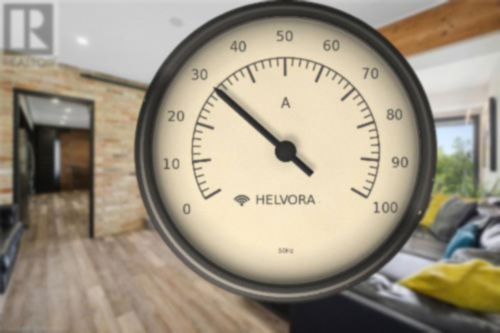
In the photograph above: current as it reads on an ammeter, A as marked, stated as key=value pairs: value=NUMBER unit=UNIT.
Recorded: value=30 unit=A
